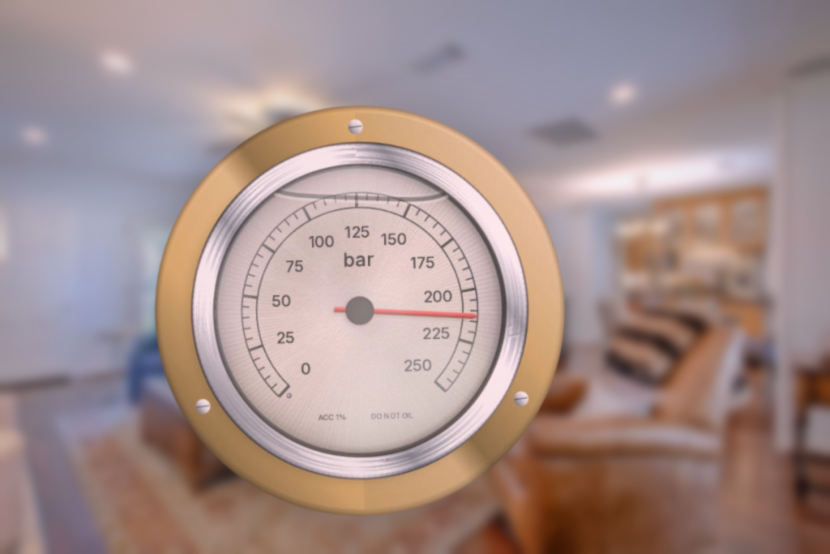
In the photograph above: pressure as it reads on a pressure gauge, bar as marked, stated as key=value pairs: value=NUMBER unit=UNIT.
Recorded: value=212.5 unit=bar
